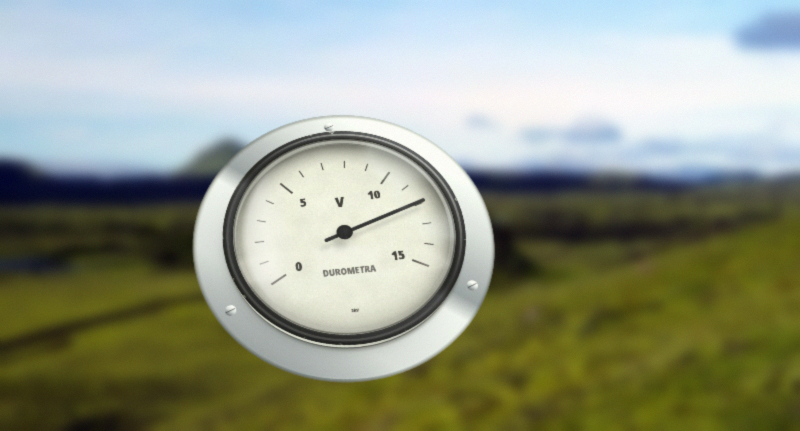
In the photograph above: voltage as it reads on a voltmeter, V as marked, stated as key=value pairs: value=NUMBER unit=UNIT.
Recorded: value=12 unit=V
